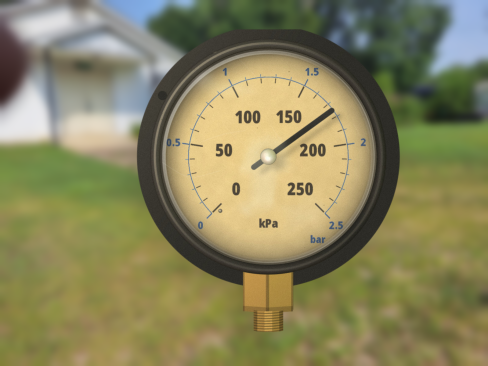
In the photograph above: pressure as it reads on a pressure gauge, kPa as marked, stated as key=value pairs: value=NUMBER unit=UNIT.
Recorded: value=175 unit=kPa
